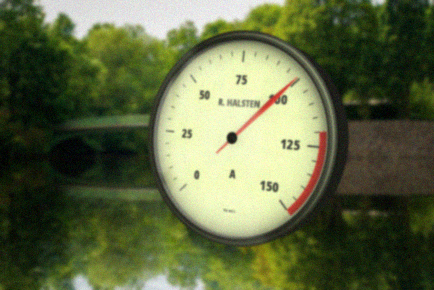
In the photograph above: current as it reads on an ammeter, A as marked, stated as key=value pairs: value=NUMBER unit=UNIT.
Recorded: value=100 unit=A
